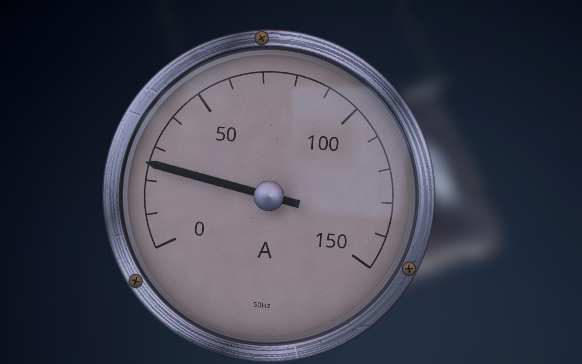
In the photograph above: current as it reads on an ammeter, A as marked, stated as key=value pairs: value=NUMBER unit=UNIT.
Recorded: value=25 unit=A
